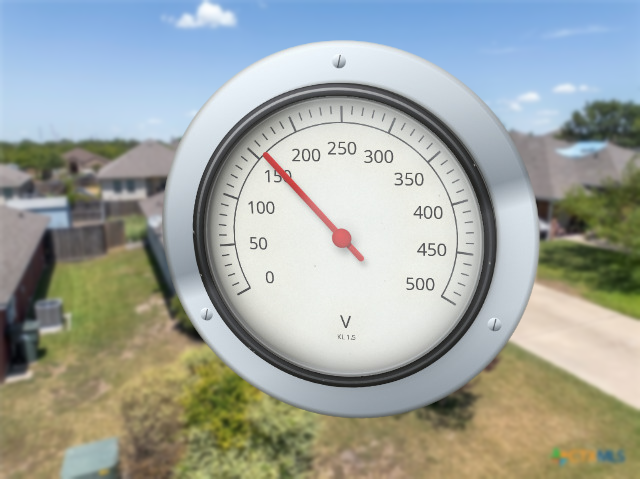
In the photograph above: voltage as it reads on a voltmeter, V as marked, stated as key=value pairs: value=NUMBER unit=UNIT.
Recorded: value=160 unit=V
